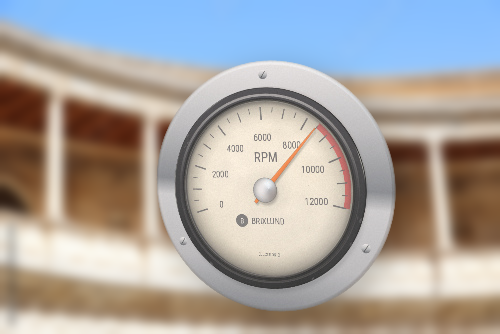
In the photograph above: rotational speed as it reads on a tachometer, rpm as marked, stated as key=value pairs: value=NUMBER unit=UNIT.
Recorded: value=8500 unit=rpm
